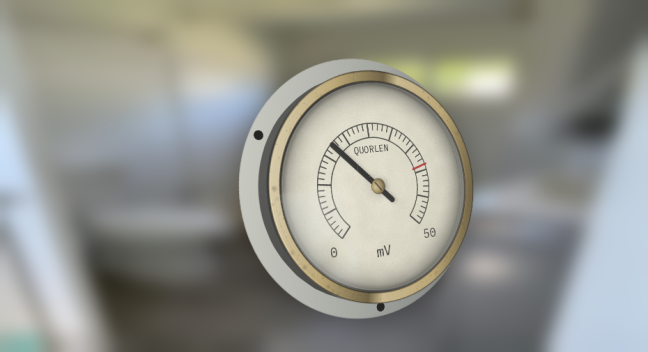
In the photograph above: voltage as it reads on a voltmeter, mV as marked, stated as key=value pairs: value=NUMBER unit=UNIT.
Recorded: value=17 unit=mV
